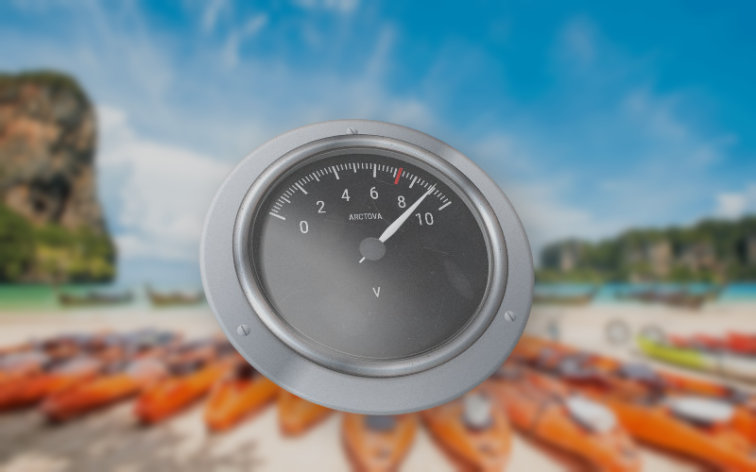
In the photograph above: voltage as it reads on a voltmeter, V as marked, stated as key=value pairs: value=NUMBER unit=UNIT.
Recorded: value=9 unit=V
